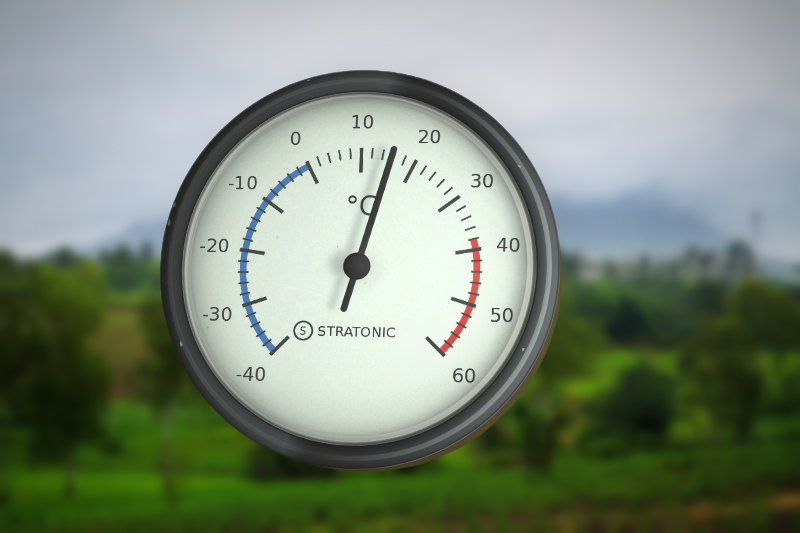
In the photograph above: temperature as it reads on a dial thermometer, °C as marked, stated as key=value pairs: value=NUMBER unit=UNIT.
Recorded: value=16 unit=°C
